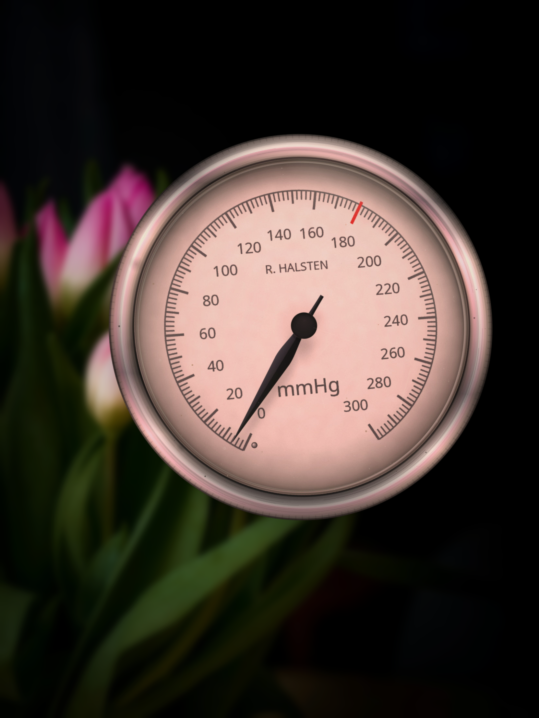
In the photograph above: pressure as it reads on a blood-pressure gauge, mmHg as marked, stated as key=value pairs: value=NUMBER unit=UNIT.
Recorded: value=6 unit=mmHg
